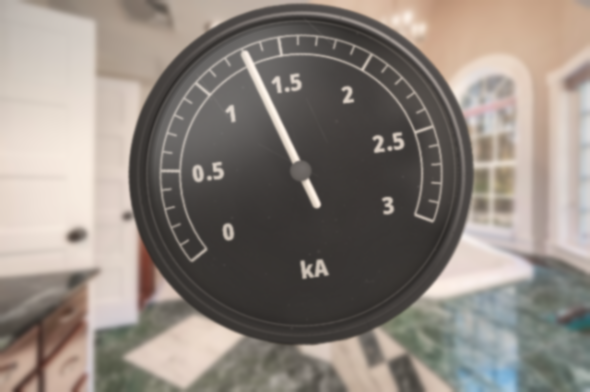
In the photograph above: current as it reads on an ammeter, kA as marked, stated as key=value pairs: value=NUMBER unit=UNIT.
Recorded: value=1.3 unit=kA
